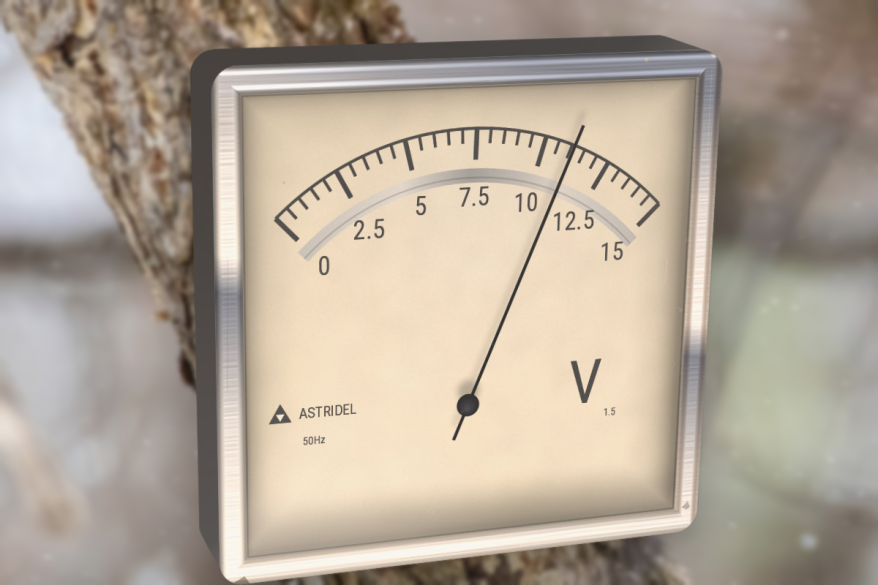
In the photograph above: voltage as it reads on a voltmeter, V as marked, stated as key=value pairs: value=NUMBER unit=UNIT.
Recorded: value=11 unit=V
